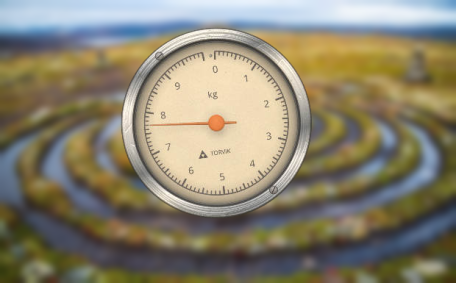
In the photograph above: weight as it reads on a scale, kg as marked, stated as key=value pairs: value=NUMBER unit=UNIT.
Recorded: value=7.7 unit=kg
